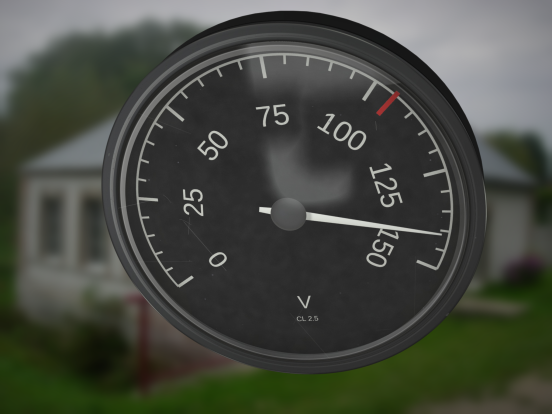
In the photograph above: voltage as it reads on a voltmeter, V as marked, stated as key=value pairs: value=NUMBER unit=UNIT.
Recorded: value=140 unit=V
